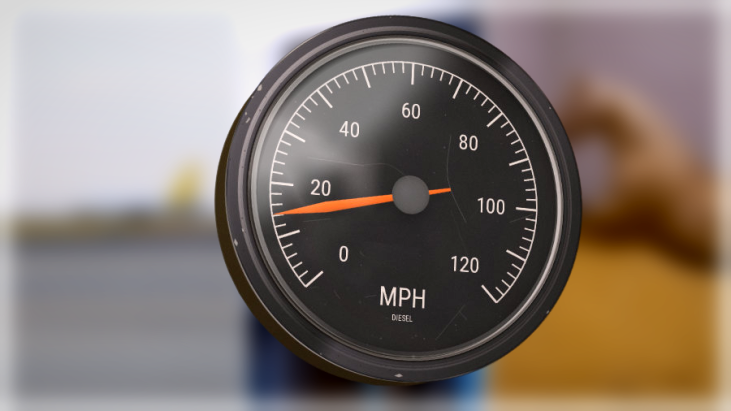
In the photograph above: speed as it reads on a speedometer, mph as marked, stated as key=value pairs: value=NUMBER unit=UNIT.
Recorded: value=14 unit=mph
